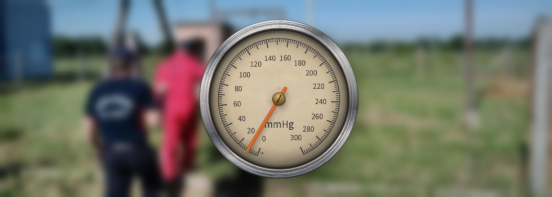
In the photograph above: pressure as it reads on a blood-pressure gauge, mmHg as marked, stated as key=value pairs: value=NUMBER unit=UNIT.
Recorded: value=10 unit=mmHg
